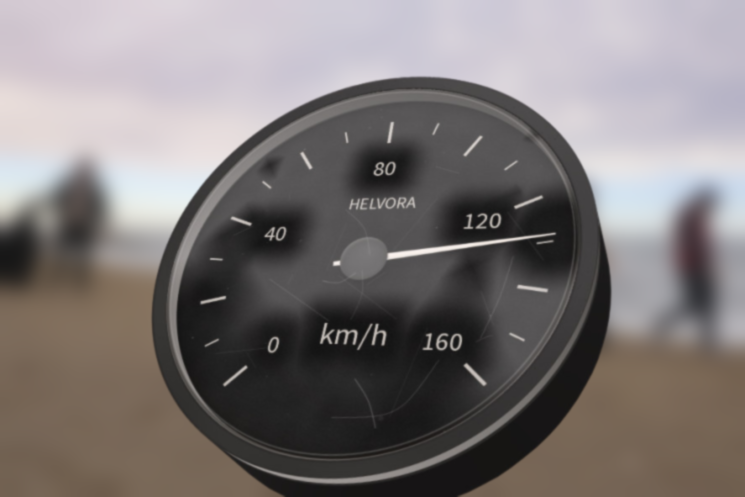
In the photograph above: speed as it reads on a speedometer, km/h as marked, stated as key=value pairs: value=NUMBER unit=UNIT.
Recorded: value=130 unit=km/h
